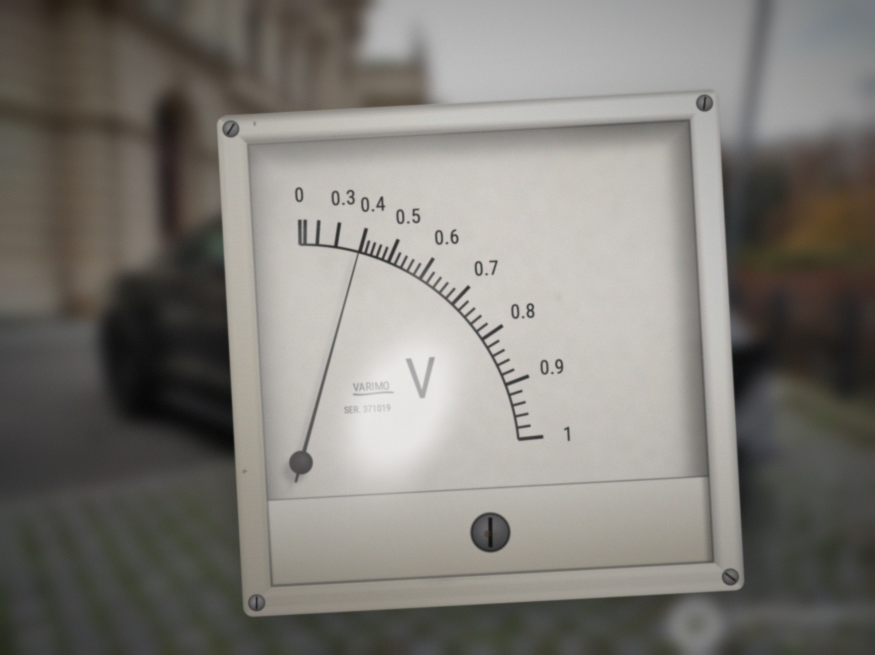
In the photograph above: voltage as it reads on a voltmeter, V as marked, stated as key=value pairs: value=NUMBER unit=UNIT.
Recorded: value=0.4 unit=V
